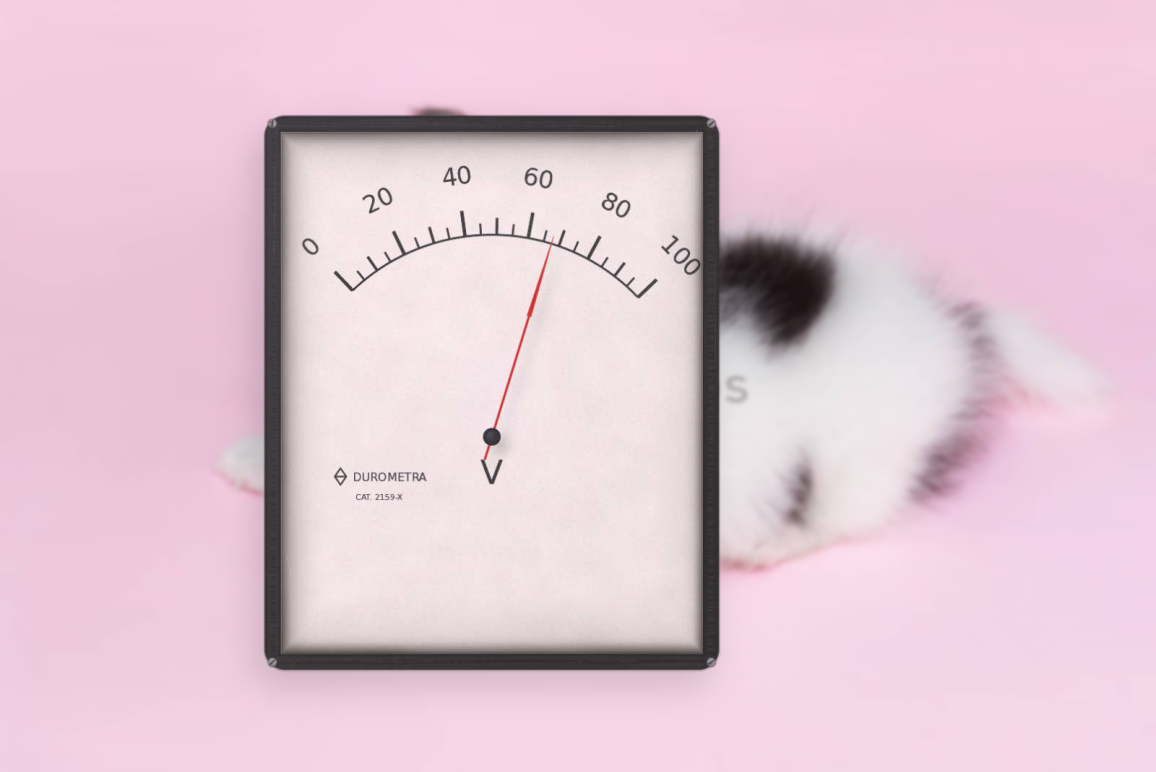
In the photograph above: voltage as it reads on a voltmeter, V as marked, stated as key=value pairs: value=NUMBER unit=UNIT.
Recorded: value=67.5 unit=V
